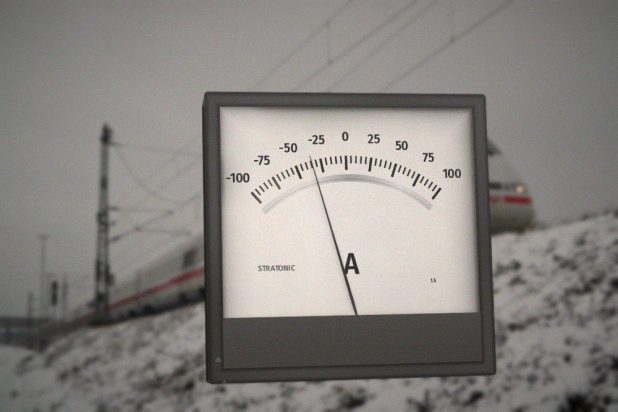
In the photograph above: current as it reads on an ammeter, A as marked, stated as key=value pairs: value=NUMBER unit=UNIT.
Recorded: value=-35 unit=A
